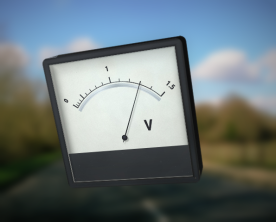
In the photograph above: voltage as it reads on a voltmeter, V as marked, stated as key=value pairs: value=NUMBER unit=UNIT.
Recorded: value=1.3 unit=V
